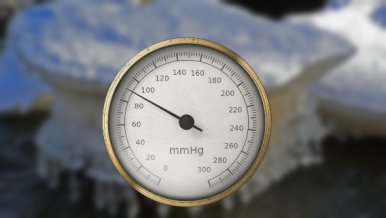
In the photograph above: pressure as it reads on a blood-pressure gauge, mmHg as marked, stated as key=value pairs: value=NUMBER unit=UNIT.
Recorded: value=90 unit=mmHg
